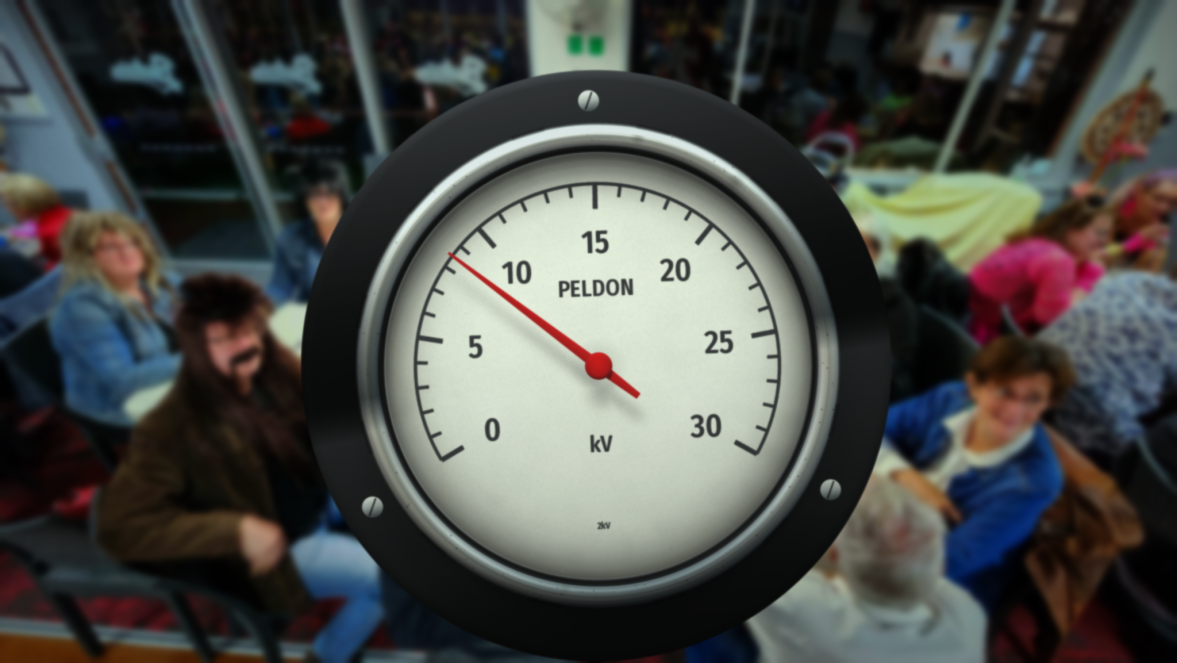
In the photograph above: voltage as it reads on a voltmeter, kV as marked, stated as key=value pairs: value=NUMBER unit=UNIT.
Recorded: value=8.5 unit=kV
